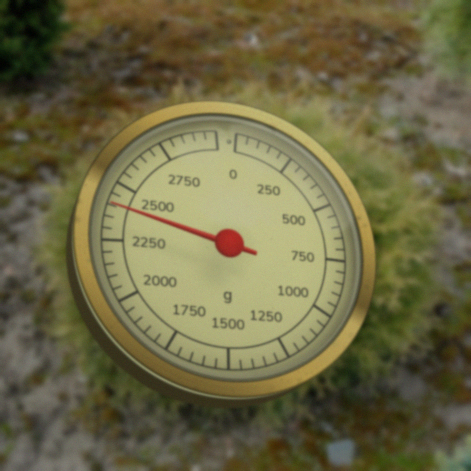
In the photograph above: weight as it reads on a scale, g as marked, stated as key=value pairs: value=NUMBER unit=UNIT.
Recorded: value=2400 unit=g
